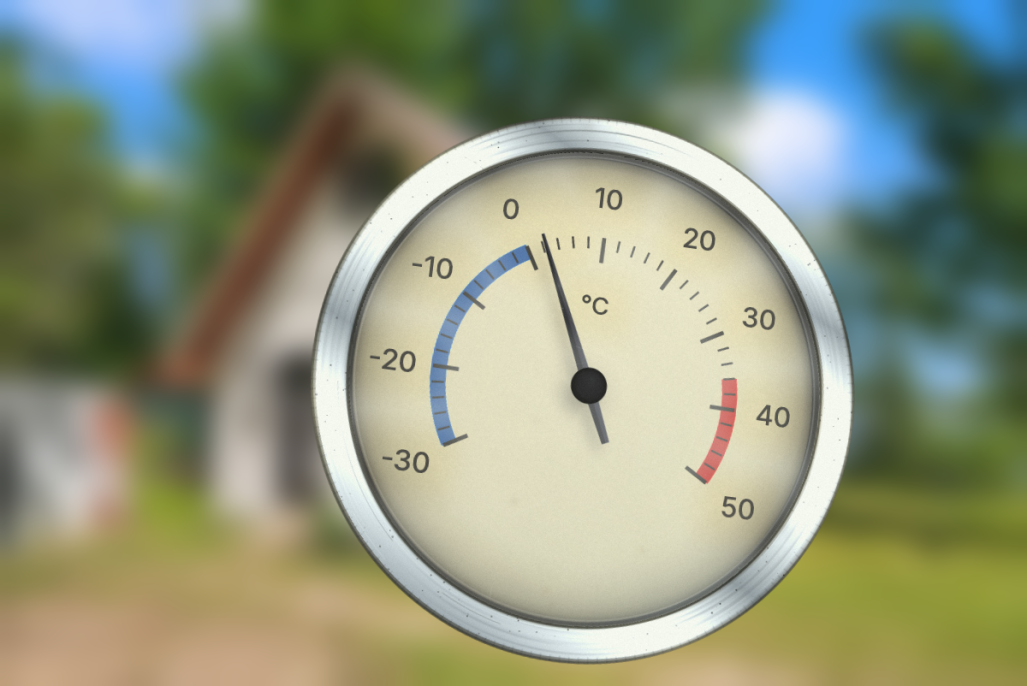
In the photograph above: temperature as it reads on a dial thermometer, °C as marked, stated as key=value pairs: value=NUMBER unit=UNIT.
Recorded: value=2 unit=°C
